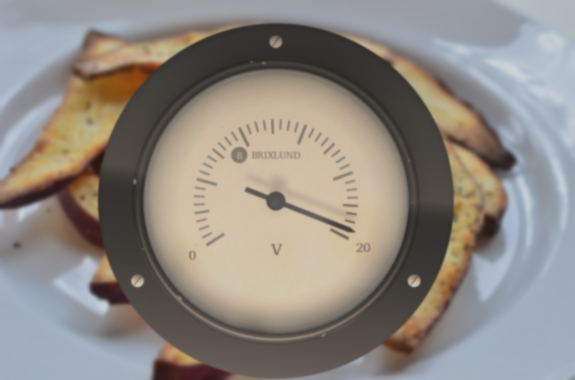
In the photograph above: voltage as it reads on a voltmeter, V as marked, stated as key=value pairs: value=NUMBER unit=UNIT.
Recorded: value=19.5 unit=V
